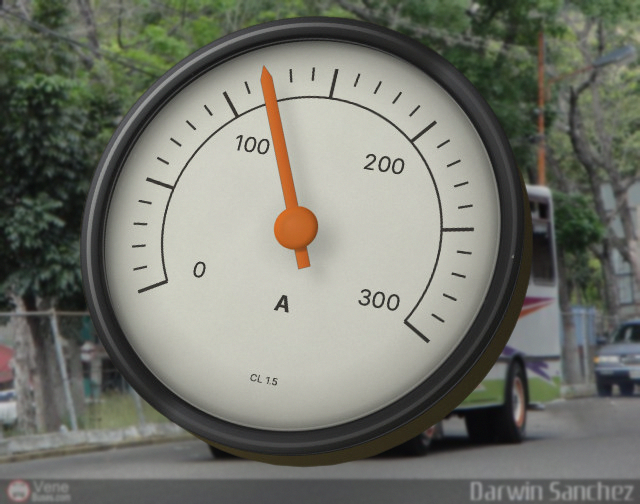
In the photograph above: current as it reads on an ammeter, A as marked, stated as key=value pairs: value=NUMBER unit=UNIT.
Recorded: value=120 unit=A
